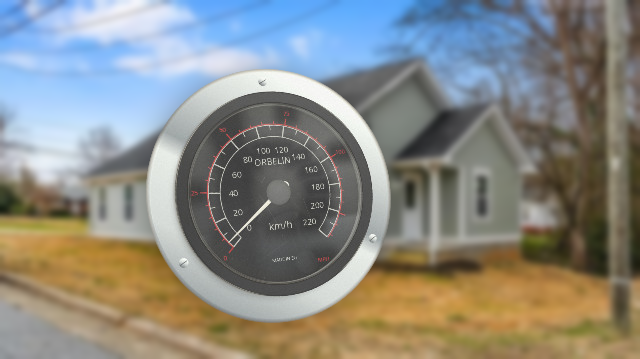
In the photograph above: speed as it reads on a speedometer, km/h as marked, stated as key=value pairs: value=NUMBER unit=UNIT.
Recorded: value=5 unit=km/h
